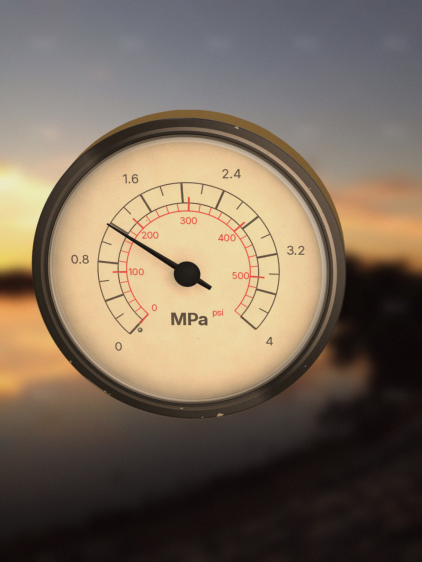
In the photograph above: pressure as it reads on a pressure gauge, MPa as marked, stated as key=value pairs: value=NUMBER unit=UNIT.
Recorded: value=1.2 unit=MPa
